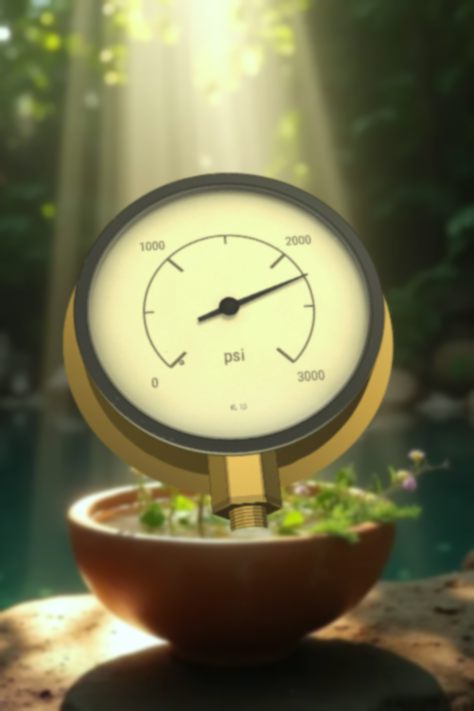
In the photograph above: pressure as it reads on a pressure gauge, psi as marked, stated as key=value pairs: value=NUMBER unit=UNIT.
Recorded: value=2250 unit=psi
